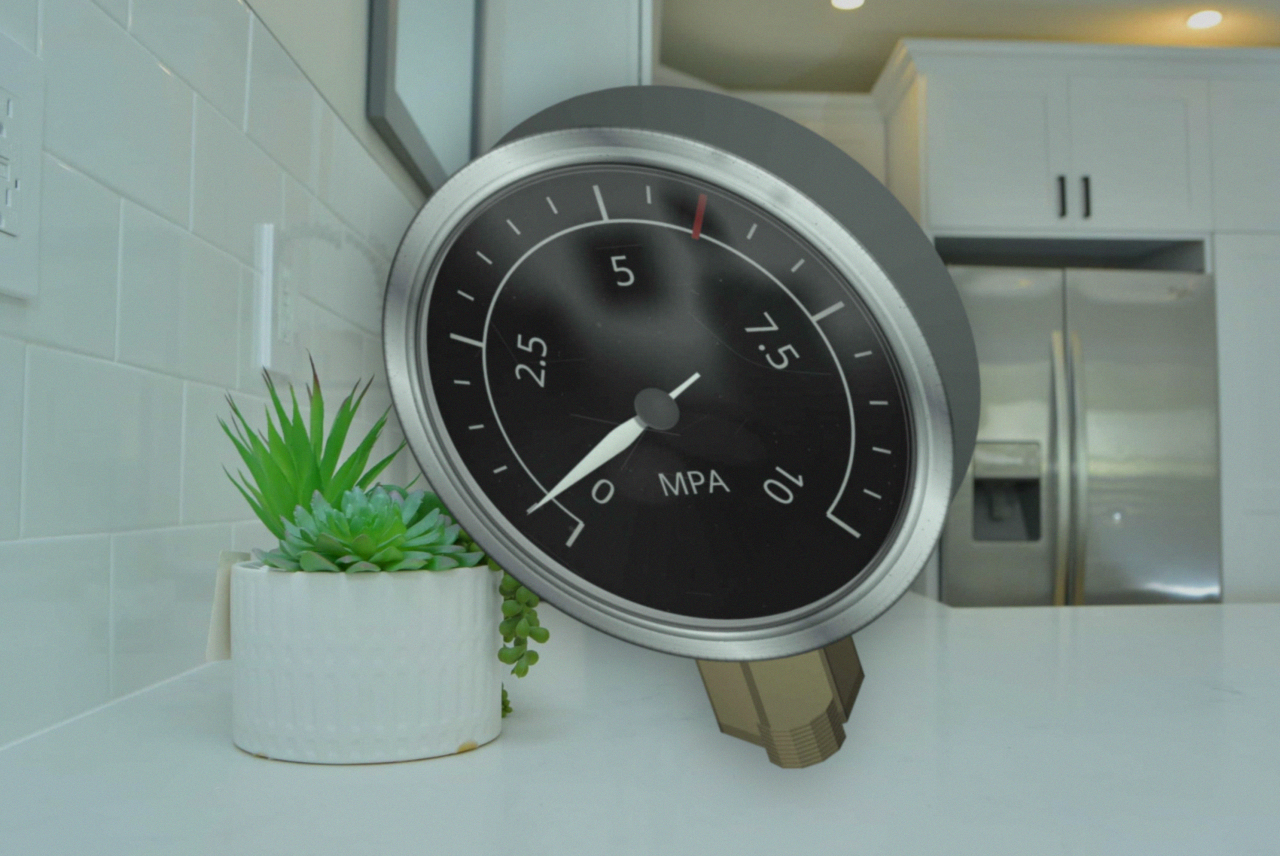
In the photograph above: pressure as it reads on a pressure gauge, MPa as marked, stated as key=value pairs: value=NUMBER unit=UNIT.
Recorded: value=0.5 unit=MPa
